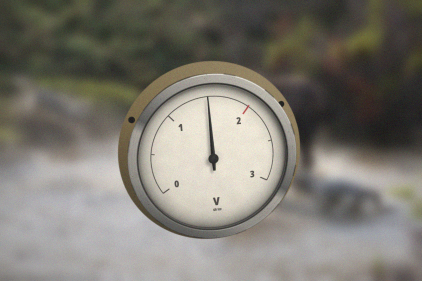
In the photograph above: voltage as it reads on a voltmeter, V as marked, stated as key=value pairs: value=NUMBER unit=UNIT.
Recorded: value=1.5 unit=V
